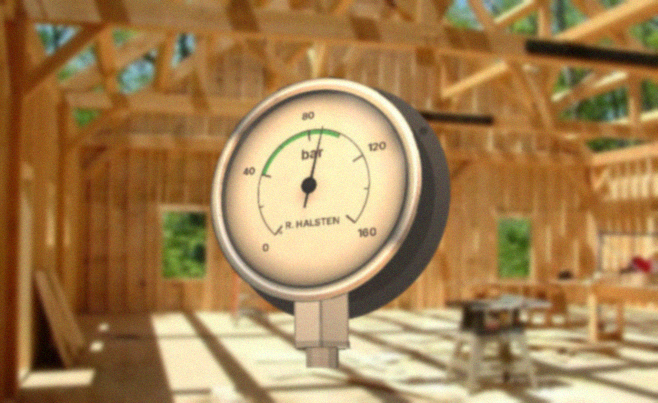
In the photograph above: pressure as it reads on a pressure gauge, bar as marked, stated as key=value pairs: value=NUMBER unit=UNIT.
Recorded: value=90 unit=bar
